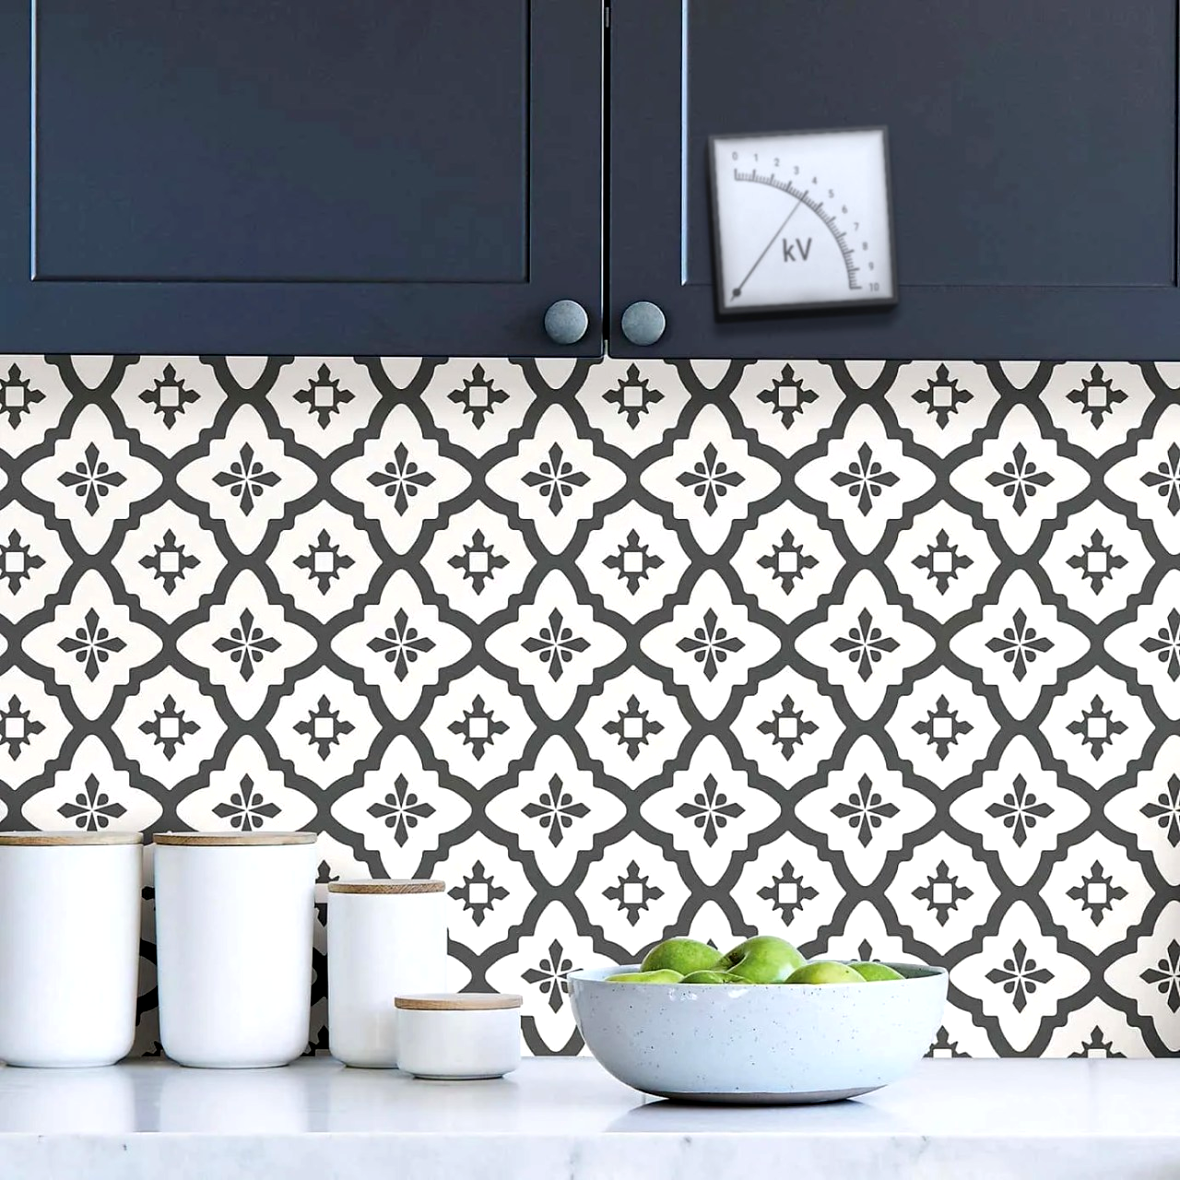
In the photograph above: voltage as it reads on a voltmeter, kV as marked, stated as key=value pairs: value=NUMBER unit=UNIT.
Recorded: value=4 unit=kV
